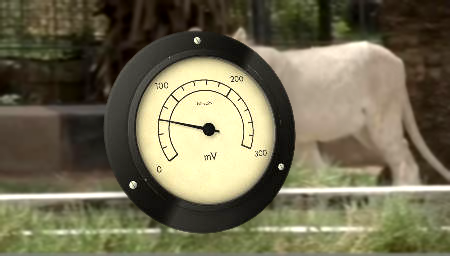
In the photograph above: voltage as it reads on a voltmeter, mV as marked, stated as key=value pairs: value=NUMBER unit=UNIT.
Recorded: value=60 unit=mV
